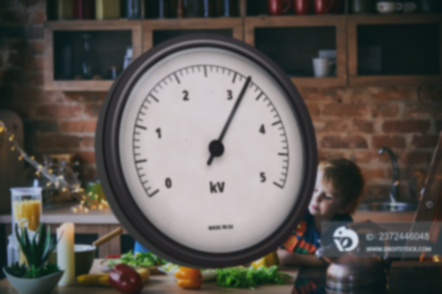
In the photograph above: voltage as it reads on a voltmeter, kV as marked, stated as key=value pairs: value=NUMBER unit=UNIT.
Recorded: value=3.2 unit=kV
